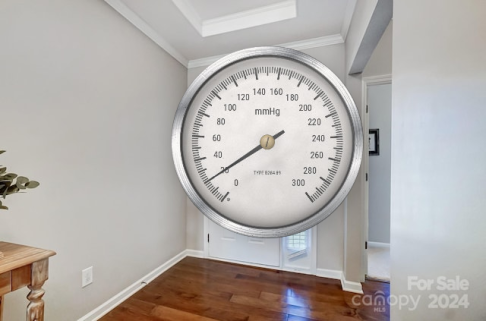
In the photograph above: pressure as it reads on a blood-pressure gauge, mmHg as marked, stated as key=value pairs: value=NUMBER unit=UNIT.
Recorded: value=20 unit=mmHg
